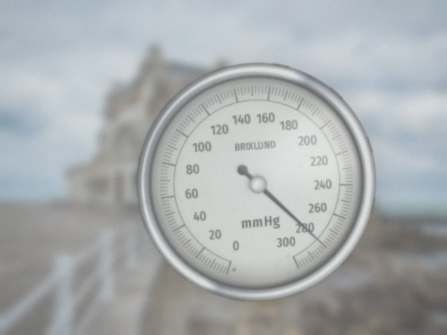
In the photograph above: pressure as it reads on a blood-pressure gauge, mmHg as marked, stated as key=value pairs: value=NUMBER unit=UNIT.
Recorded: value=280 unit=mmHg
